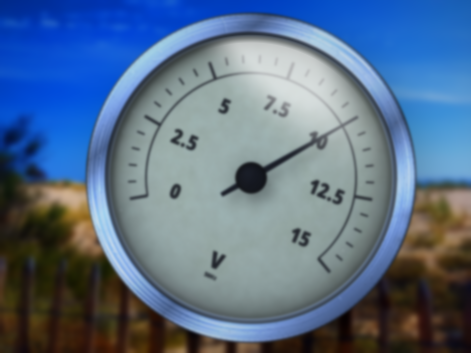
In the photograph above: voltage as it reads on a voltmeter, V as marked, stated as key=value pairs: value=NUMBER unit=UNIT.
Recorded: value=10 unit=V
